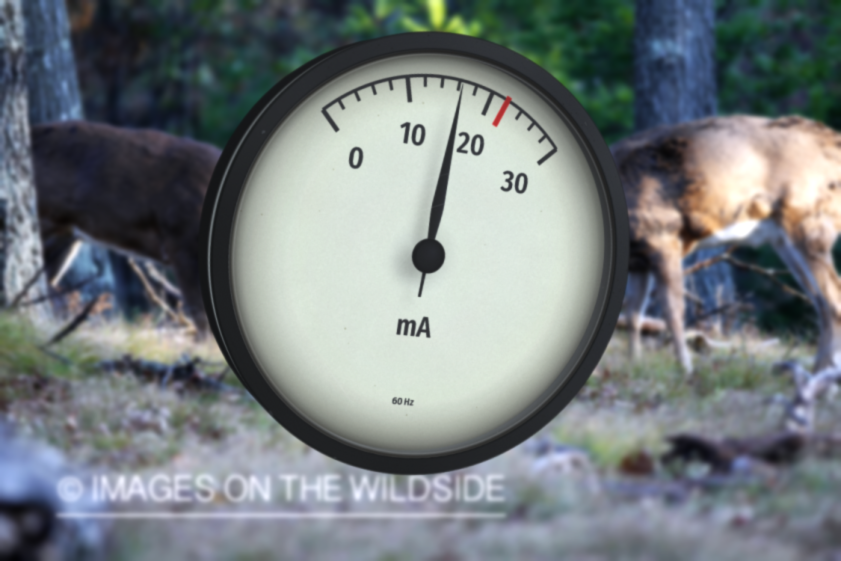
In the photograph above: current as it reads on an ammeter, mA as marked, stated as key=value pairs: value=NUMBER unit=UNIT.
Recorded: value=16 unit=mA
